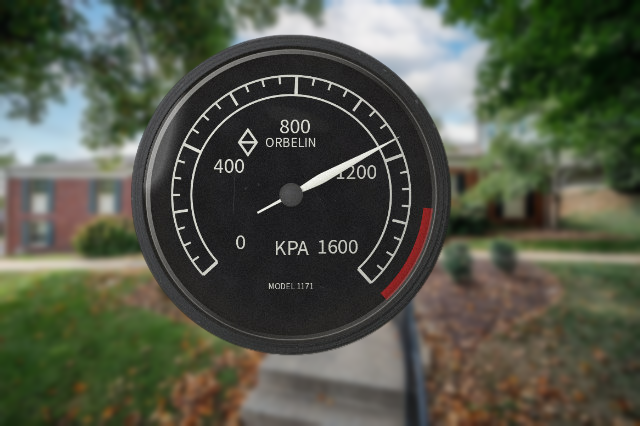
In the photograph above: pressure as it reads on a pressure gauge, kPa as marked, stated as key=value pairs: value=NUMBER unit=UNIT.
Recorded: value=1150 unit=kPa
